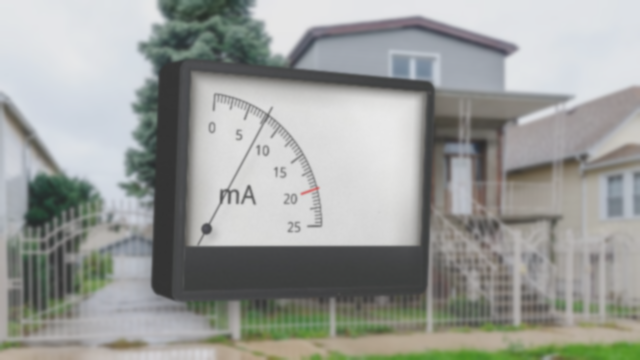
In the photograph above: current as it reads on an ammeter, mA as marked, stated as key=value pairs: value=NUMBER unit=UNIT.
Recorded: value=7.5 unit=mA
